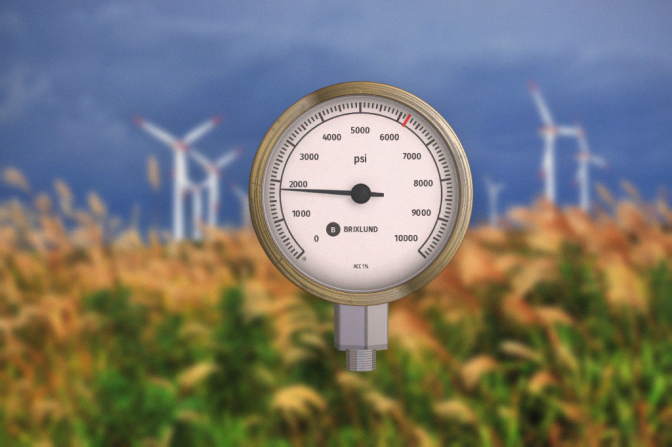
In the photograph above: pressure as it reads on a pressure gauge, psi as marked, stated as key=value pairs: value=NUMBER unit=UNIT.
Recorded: value=1800 unit=psi
